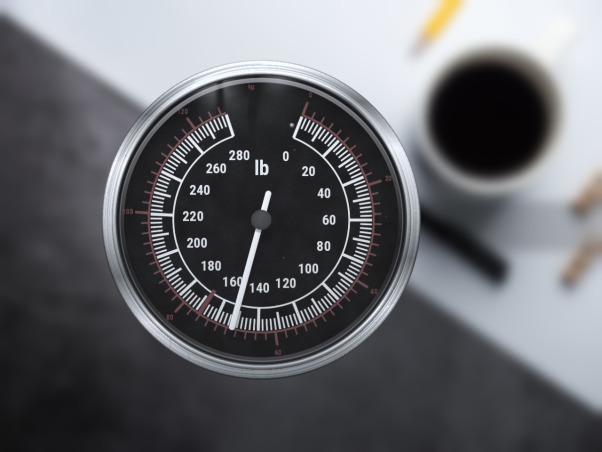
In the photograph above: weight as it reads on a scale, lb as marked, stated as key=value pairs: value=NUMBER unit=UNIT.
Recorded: value=152 unit=lb
